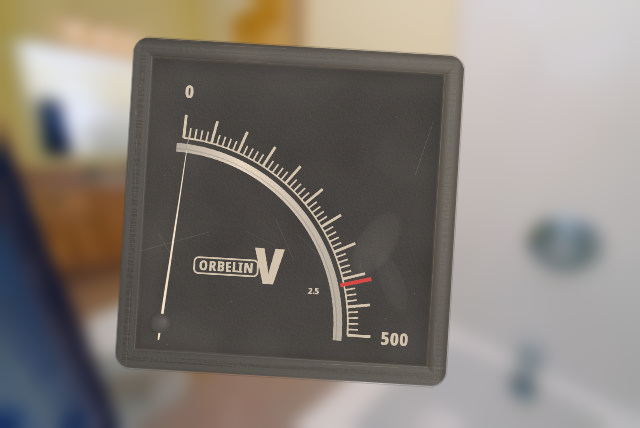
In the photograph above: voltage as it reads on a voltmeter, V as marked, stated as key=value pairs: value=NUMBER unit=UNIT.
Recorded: value=10 unit=V
